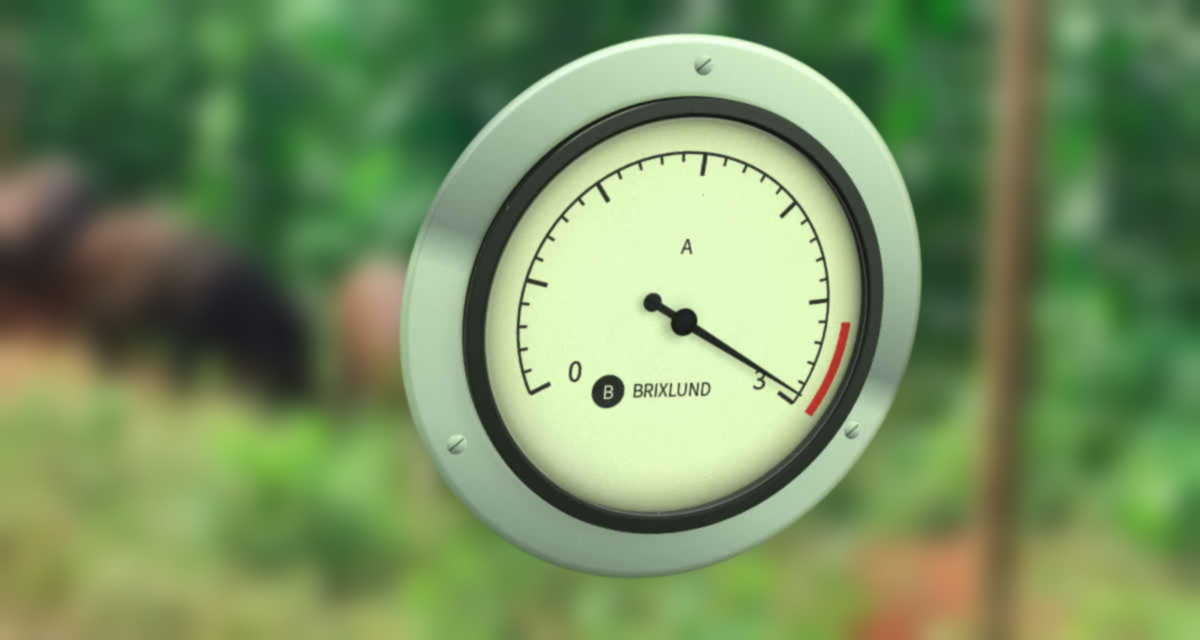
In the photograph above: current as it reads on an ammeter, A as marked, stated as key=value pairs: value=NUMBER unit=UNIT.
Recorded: value=2.95 unit=A
